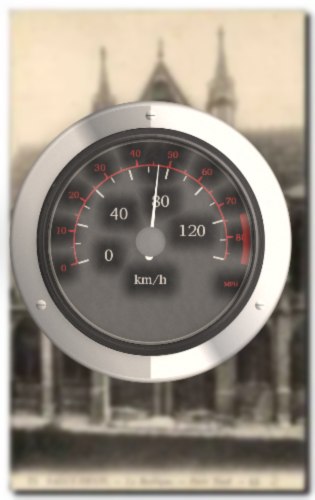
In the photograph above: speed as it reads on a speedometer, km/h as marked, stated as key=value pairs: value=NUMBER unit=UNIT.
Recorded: value=75 unit=km/h
